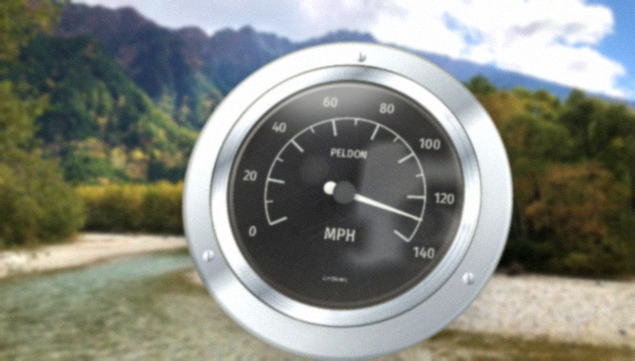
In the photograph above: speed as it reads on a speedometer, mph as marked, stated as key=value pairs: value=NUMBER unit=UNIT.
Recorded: value=130 unit=mph
